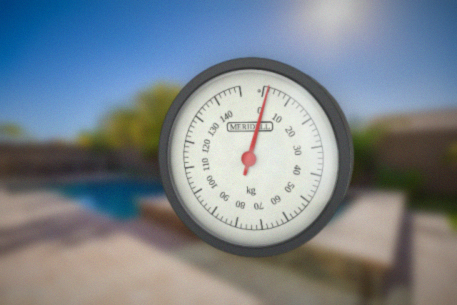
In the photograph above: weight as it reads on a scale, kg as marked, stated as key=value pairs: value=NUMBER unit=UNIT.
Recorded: value=2 unit=kg
